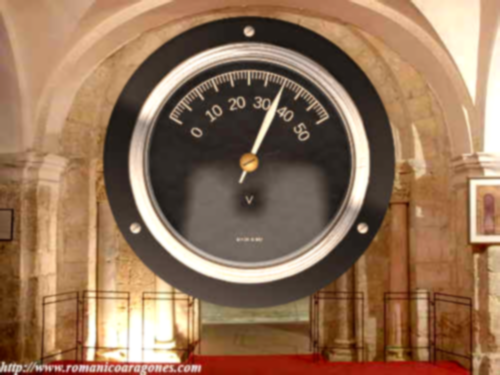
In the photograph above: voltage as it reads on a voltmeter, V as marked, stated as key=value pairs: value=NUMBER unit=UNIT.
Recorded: value=35 unit=V
